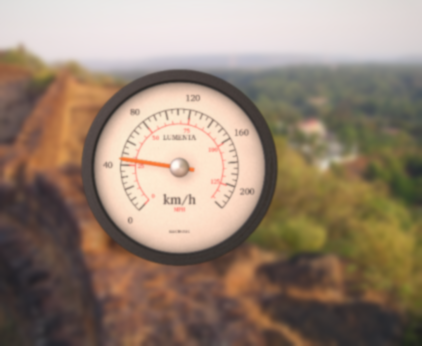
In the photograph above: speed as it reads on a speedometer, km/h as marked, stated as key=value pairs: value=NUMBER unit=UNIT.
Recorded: value=45 unit=km/h
